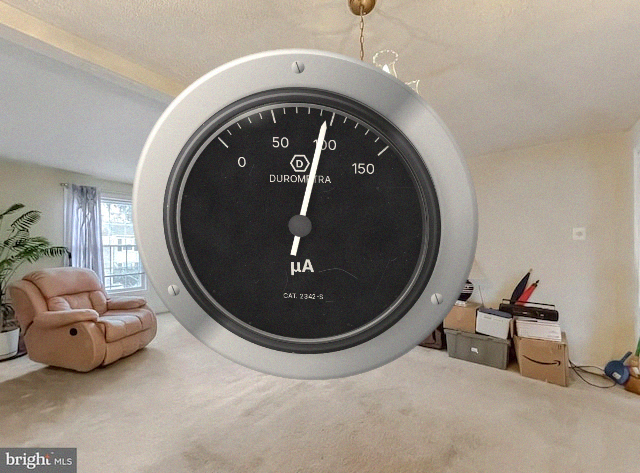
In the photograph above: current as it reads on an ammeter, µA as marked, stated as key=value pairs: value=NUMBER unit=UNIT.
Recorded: value=95 unit=µA
